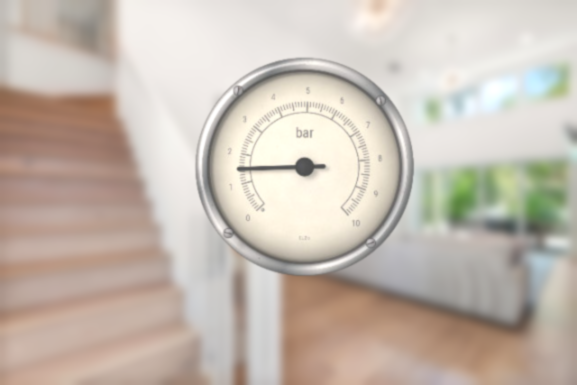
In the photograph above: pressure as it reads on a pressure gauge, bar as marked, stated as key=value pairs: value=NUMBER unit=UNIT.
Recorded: value=1.5 unit=bar
